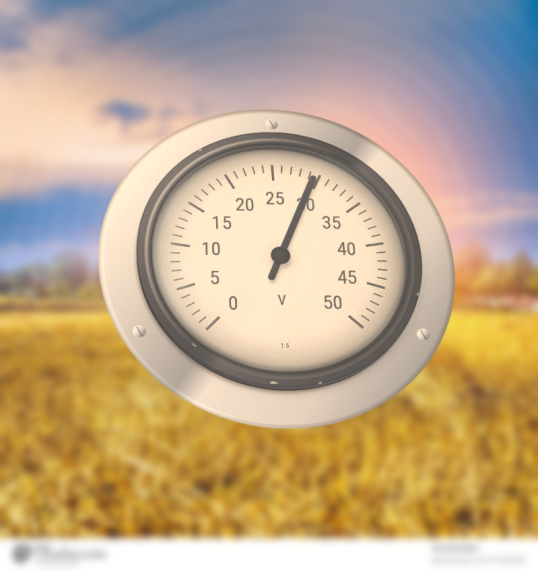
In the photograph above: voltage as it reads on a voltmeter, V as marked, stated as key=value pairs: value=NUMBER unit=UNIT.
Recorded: value=29.5 unit=V
